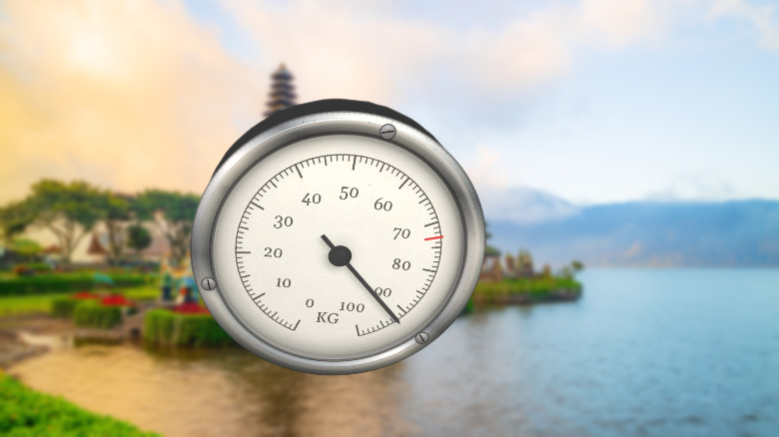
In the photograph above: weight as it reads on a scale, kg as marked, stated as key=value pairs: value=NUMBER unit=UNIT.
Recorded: value=92 unit=kg
